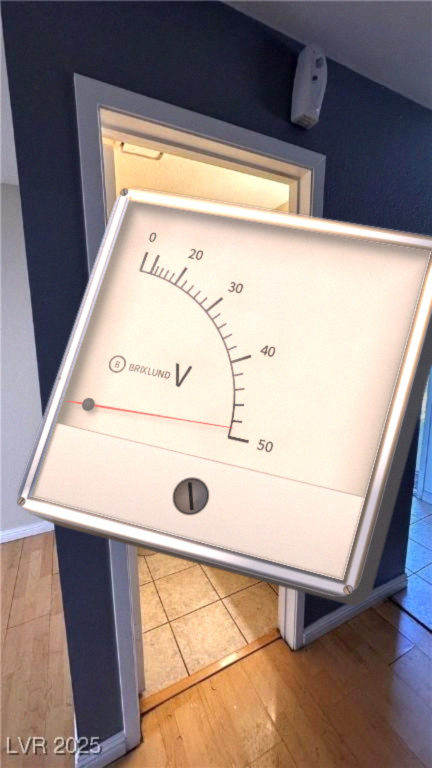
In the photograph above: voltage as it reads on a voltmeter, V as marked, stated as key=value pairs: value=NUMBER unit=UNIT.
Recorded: value=49 unit=V
